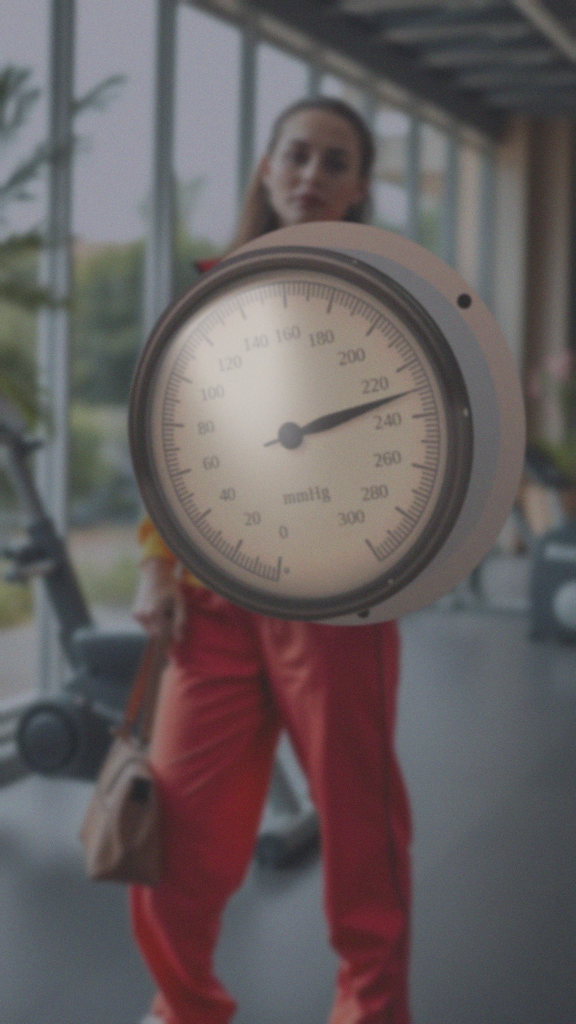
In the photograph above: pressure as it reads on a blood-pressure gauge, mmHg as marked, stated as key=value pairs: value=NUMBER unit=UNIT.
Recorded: value=230 unit=mmHg
